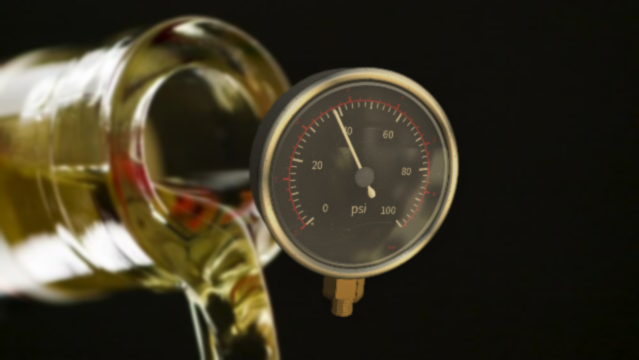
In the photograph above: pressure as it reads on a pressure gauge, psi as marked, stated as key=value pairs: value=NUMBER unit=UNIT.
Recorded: value=38 unit=psi
